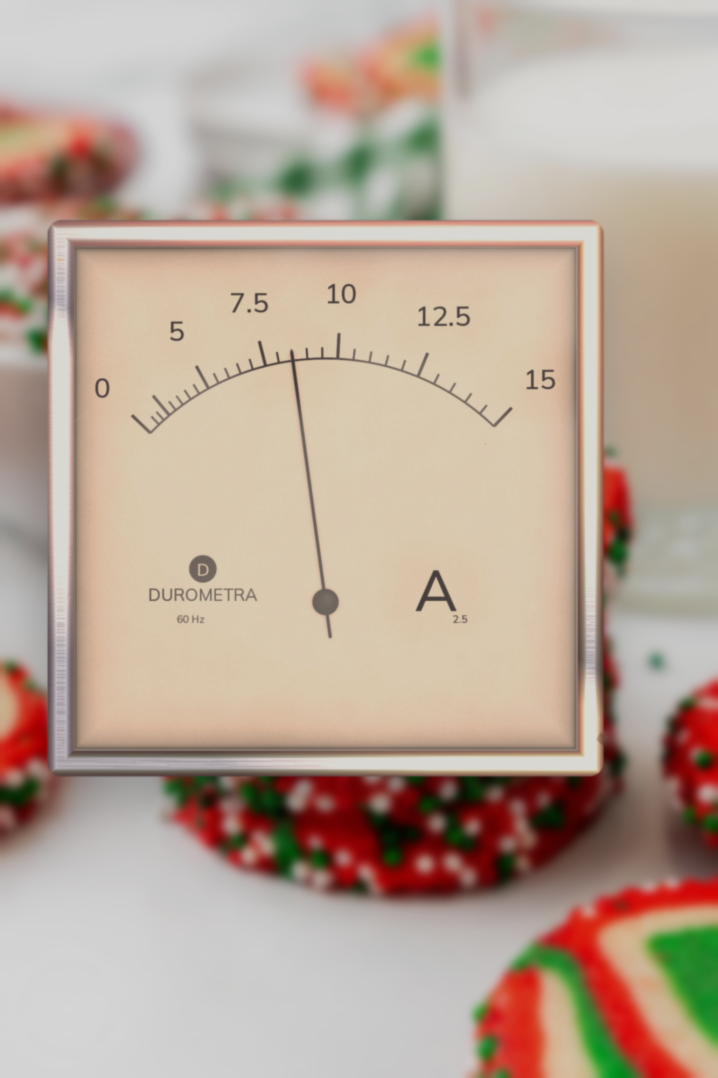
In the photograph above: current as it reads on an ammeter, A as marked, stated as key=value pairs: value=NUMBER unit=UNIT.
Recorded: value=8.5 unit=A
